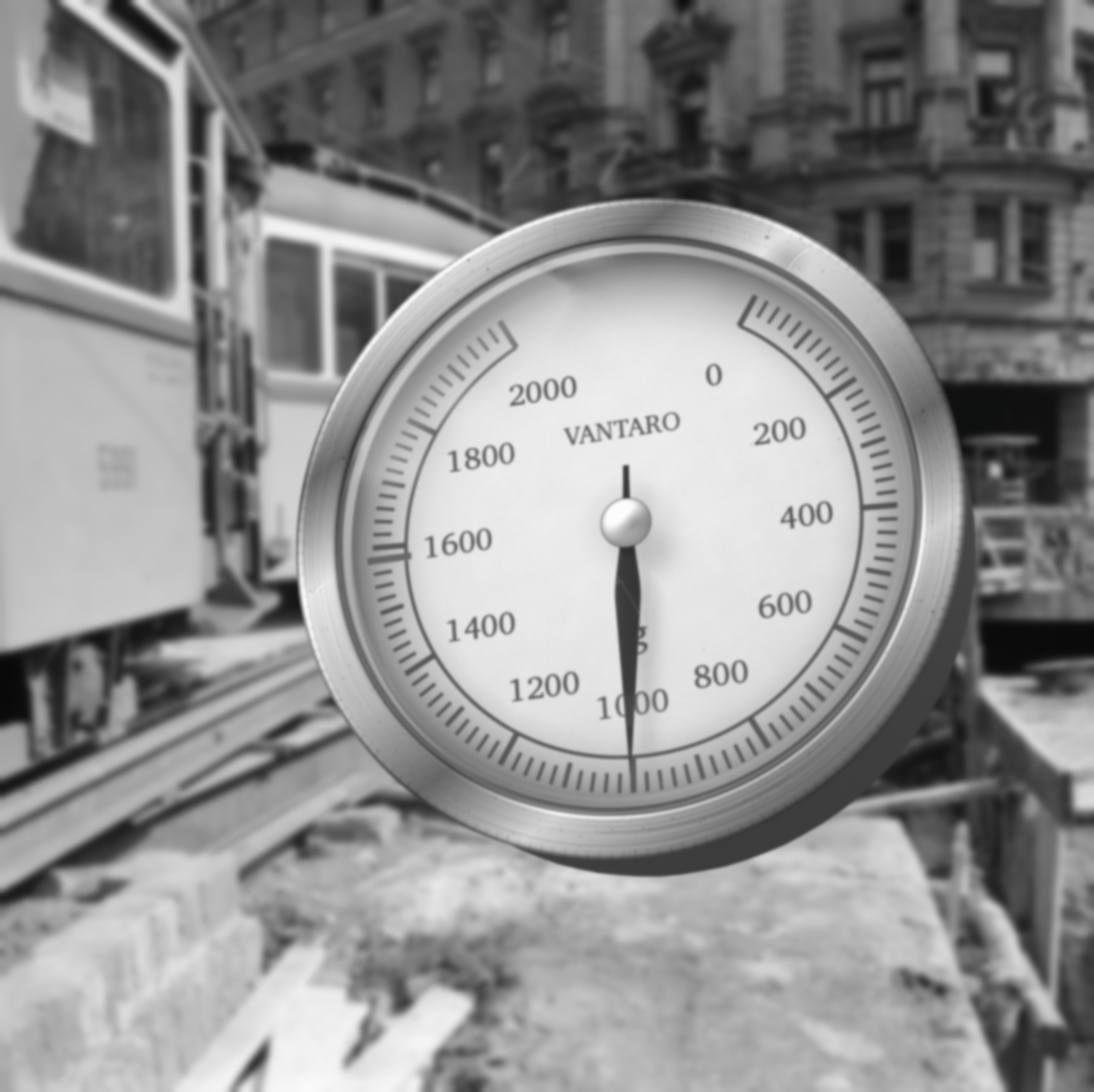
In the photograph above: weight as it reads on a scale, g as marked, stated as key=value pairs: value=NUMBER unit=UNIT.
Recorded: value=1000 unit=g
